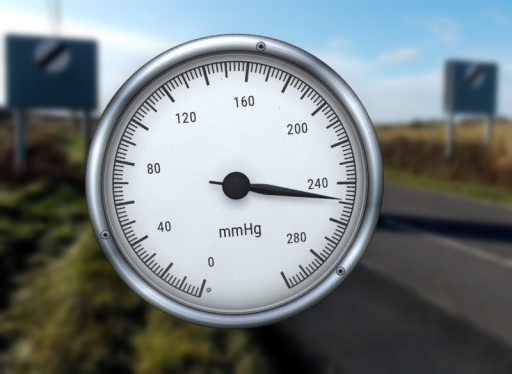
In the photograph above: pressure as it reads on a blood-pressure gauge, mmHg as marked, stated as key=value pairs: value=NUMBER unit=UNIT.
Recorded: value=248 unit=mmHg
